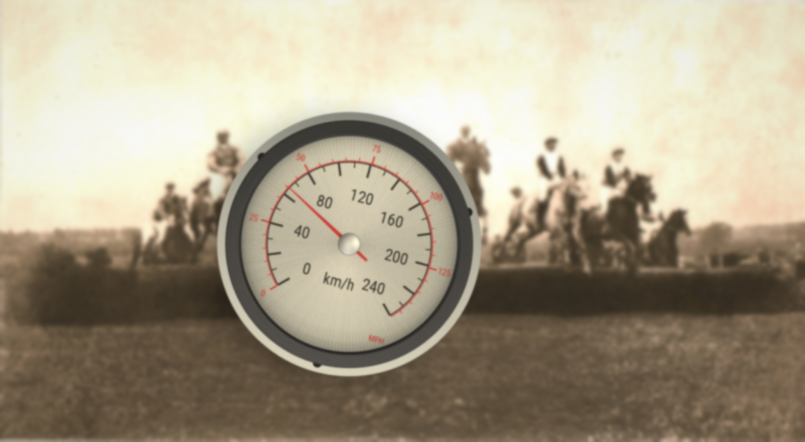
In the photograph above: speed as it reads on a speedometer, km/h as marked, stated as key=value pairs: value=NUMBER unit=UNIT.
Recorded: value=65 unit=km/h
